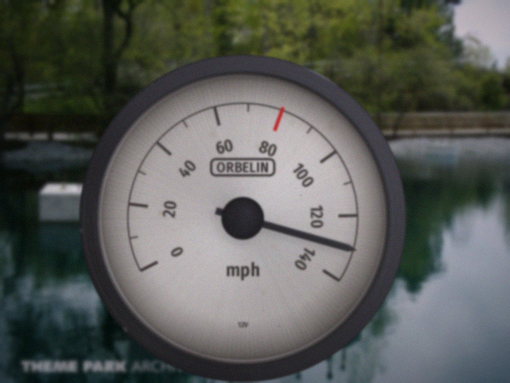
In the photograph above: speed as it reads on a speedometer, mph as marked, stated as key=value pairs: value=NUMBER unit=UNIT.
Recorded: value=130 unit=mph
